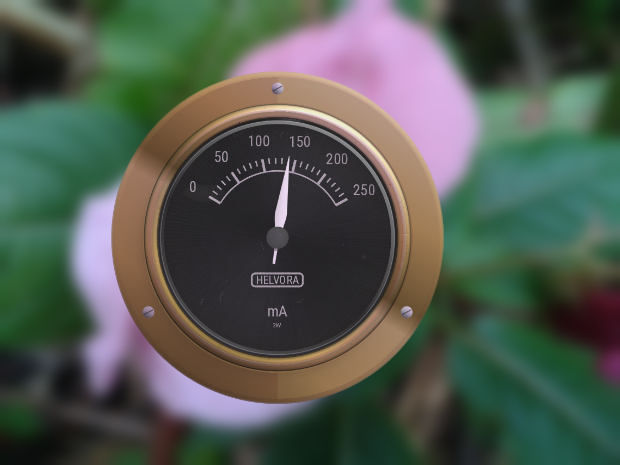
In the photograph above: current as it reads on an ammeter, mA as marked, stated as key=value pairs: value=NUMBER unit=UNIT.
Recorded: value=140 unit=mA
